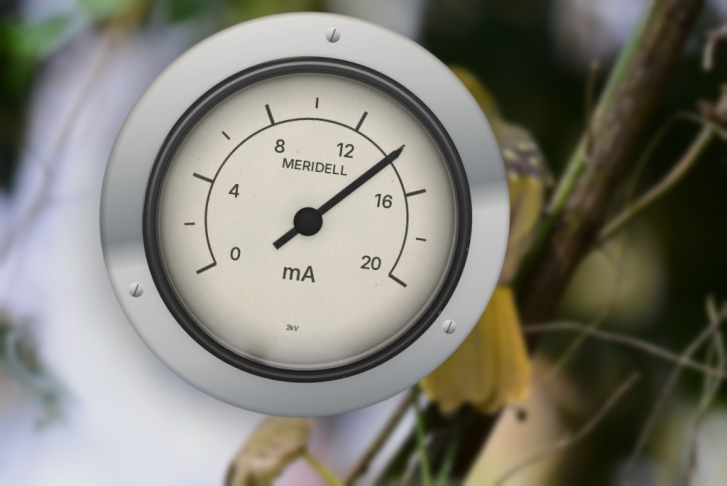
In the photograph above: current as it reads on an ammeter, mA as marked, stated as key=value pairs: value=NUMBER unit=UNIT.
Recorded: value=14 unit=mA
